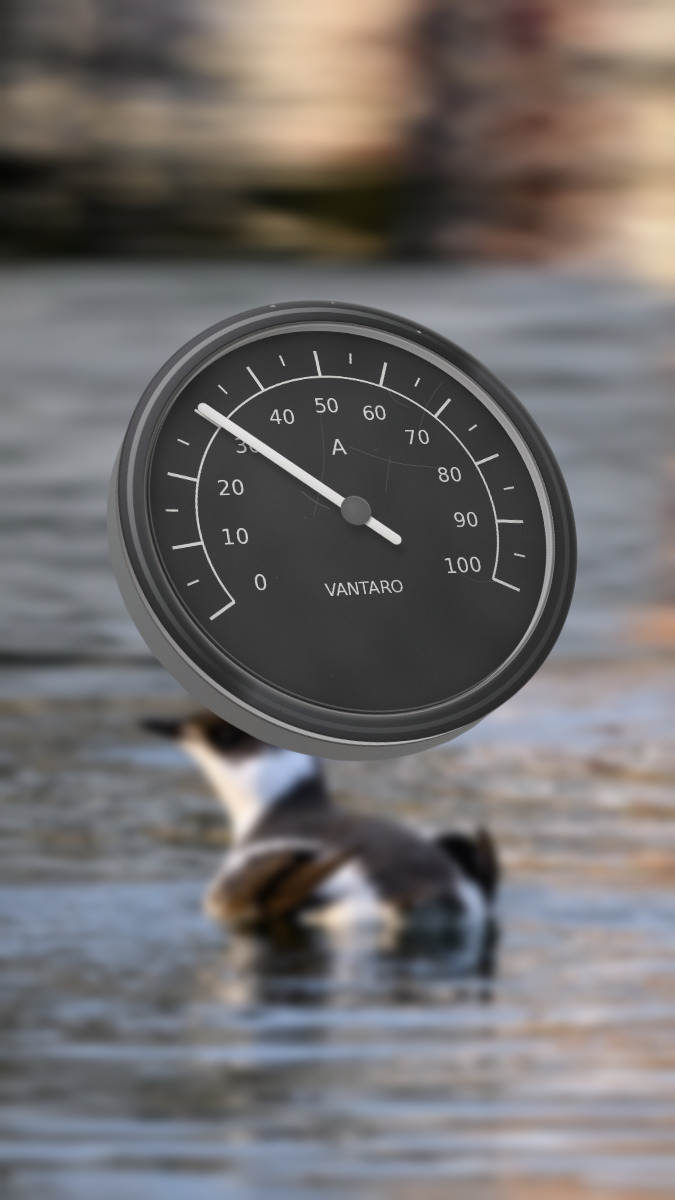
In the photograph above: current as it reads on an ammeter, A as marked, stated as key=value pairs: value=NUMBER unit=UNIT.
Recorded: value=30 unit=A
